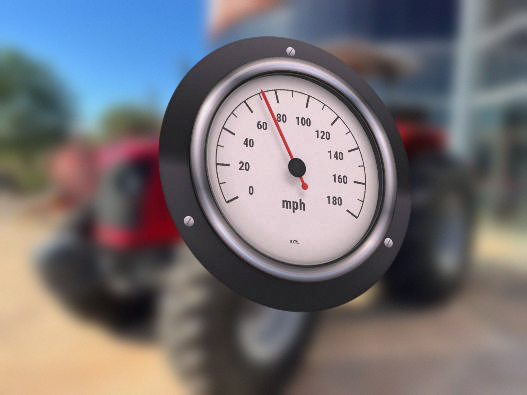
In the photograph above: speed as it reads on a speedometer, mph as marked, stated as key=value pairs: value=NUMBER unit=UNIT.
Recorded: value=70 unit=mph
